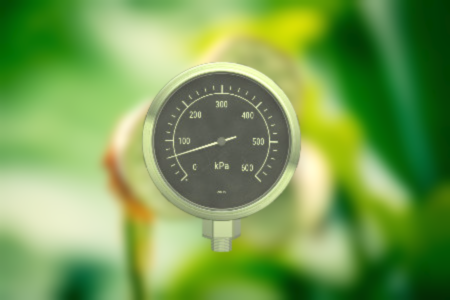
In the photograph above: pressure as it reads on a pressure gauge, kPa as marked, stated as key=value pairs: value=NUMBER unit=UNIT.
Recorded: value=60 unit=kPa
